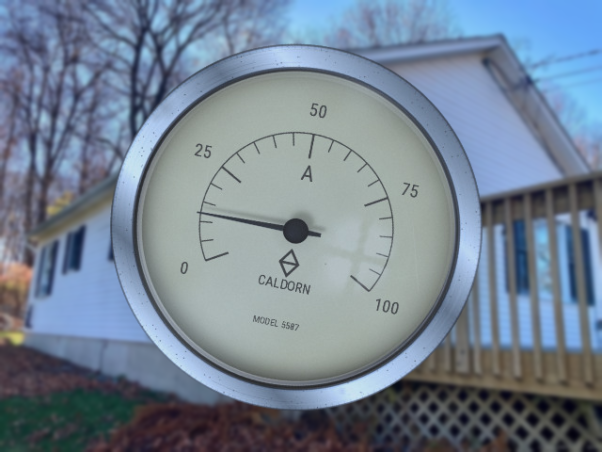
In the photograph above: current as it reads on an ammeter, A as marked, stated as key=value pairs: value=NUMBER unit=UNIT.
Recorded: value=12.5 unit=A
